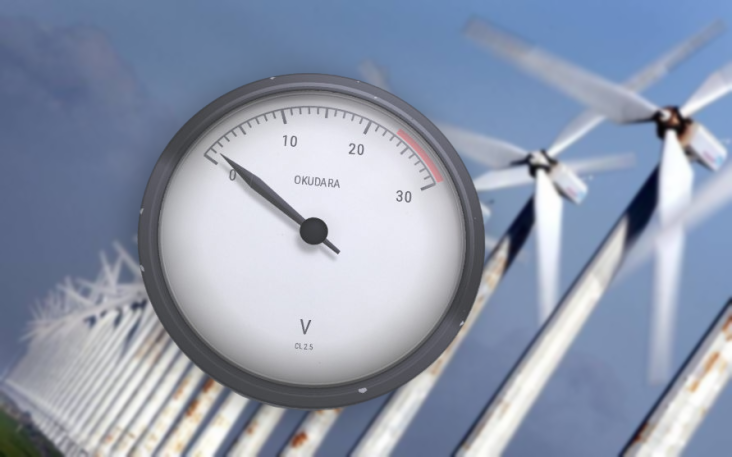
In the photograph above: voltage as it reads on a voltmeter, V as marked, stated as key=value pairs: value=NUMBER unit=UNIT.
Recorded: value=1 unit=V
